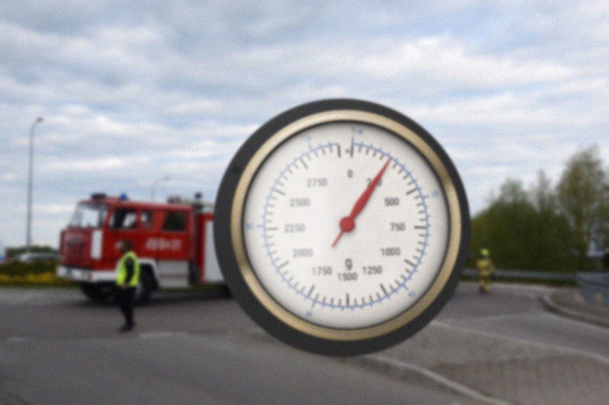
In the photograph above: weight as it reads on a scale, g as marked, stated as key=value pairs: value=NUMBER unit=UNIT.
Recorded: value=250 unit=g
